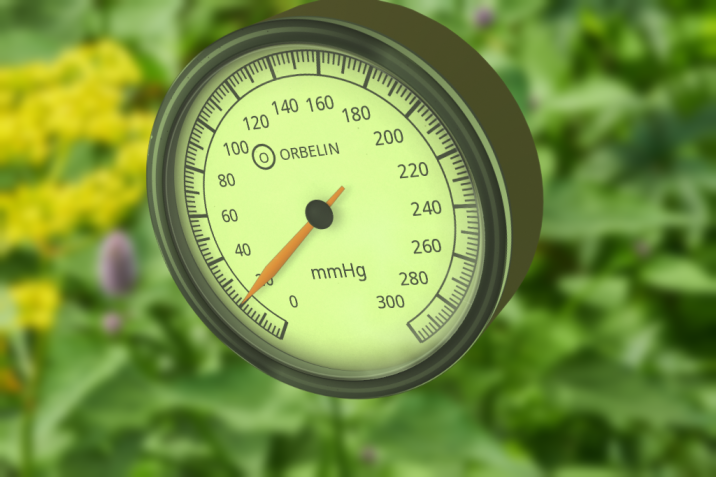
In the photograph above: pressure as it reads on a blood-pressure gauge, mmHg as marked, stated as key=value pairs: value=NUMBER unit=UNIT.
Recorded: value=20 unit=mmHg
